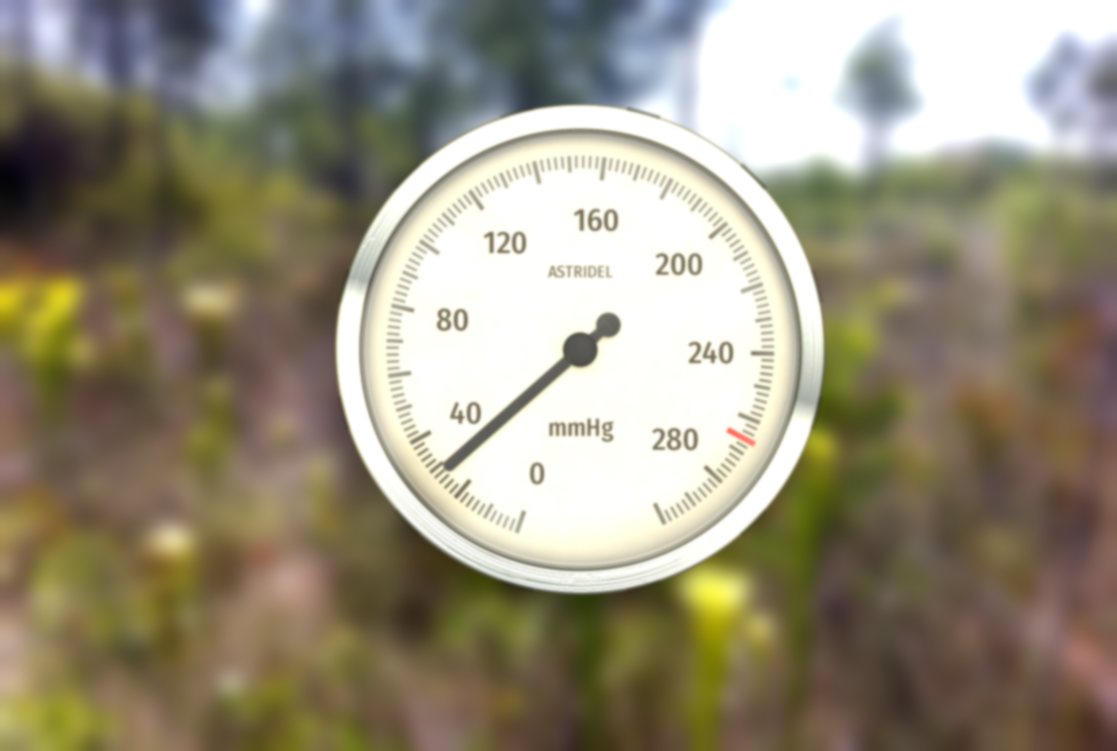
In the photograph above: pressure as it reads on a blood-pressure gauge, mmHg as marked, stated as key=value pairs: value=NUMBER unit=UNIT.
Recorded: value=28 unit=mmHg
